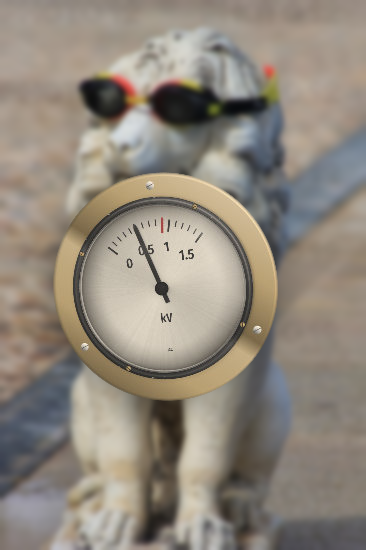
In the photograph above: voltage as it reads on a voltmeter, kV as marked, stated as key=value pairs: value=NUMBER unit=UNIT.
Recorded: value=0.5 unit=kV
